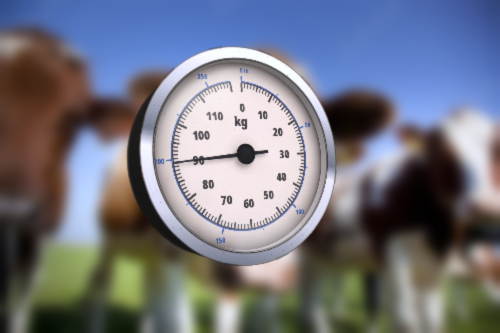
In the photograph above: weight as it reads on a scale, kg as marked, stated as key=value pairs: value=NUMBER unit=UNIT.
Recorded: value=90 unit=kg
